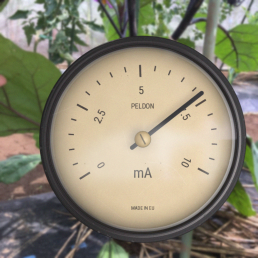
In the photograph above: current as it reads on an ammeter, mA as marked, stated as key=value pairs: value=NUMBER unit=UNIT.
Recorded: value=7.25 unit=mA
